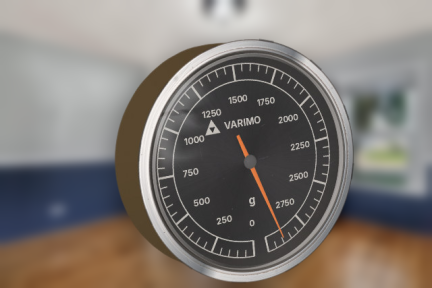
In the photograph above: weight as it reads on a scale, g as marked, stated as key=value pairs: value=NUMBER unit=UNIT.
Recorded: value=2900 unit=g
